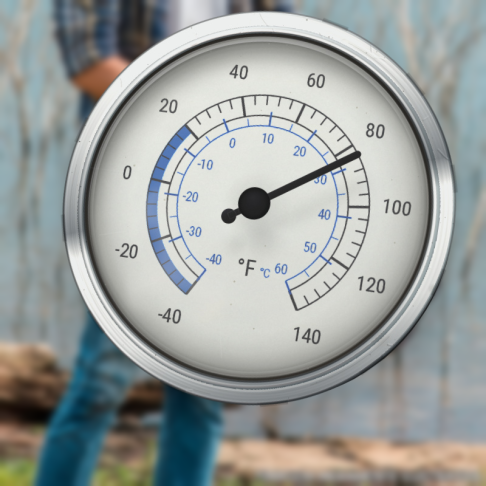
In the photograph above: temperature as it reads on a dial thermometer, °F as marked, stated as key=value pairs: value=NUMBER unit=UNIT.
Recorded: value=84 unit=°F
